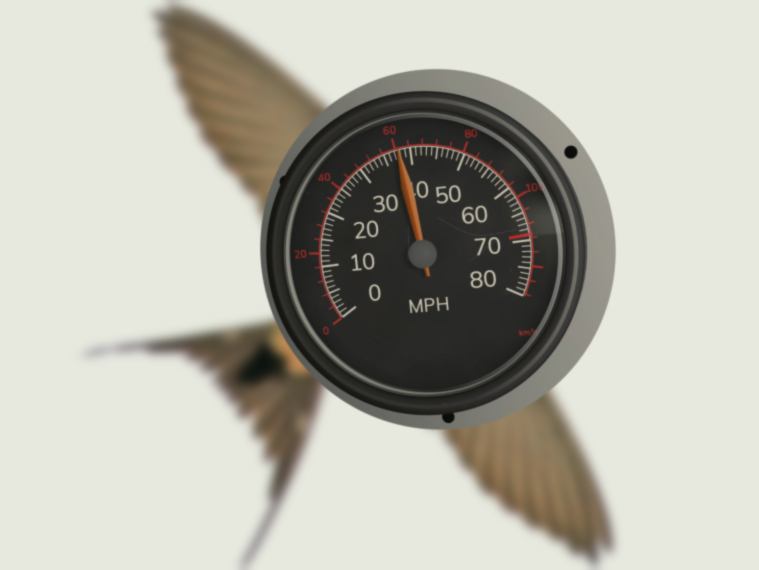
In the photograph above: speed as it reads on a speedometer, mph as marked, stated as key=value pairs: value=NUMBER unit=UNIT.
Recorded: value=38 unit=mph
